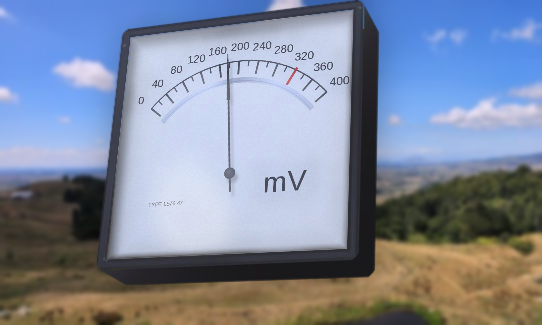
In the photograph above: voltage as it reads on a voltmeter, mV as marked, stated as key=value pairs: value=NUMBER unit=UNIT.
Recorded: value=180 unit=mV
